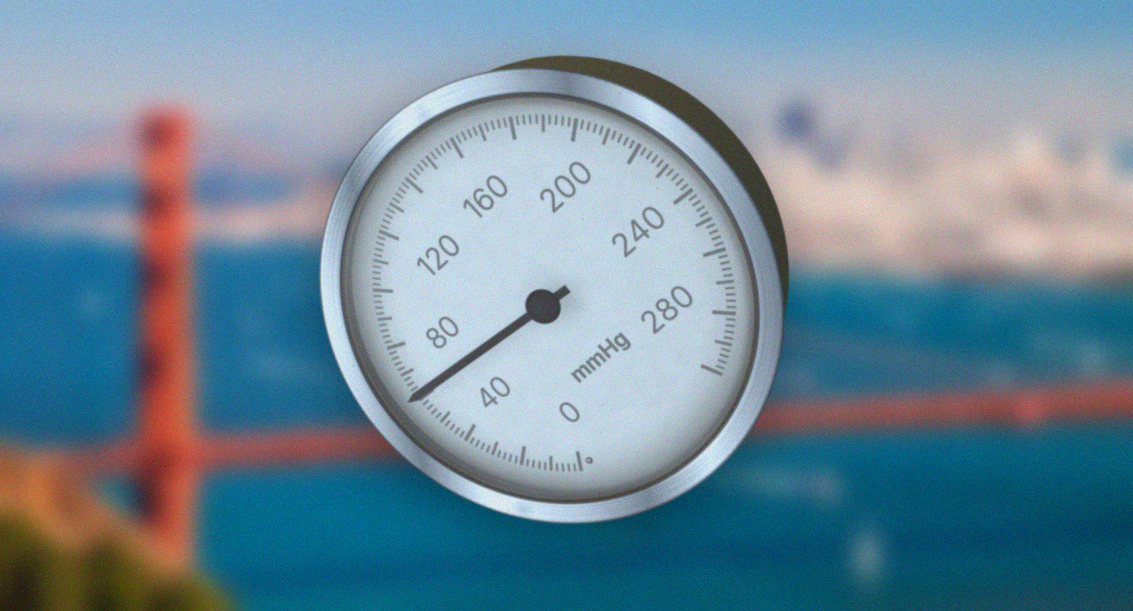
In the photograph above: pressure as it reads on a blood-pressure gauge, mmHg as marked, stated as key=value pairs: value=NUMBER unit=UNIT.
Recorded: value=62 unit=mmHg
